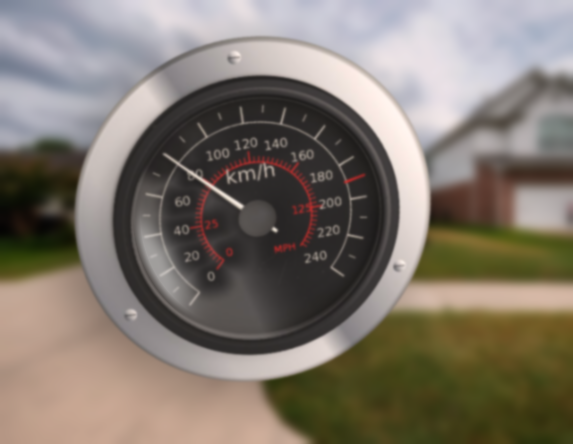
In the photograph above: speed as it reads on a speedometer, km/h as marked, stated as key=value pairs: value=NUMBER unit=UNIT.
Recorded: value=80 unit=km/h
